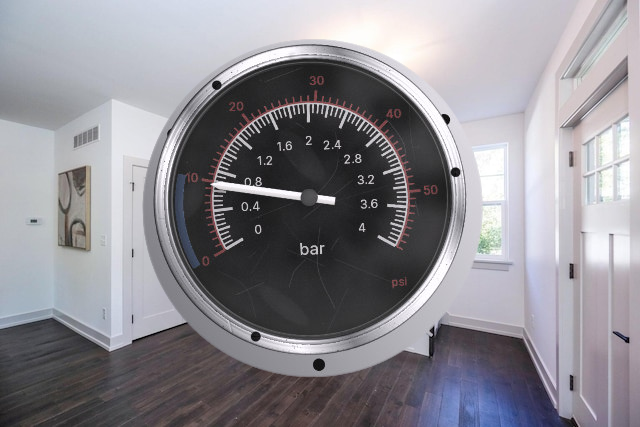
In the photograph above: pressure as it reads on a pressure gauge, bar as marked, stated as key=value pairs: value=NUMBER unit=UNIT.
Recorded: value=0.65 unit=bar
